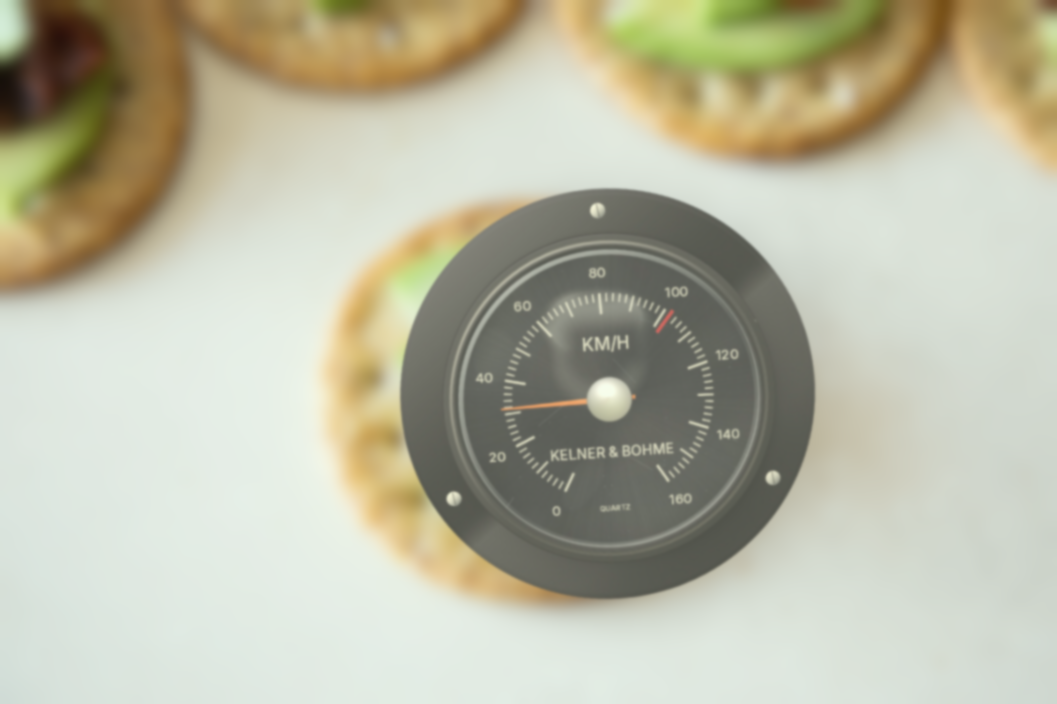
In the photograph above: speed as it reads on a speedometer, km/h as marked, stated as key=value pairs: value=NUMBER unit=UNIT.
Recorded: value=32 unit=km/h
